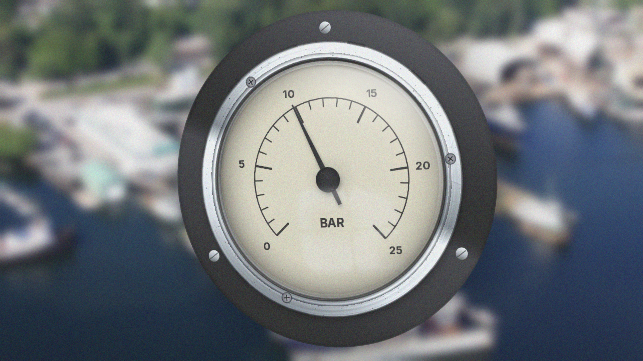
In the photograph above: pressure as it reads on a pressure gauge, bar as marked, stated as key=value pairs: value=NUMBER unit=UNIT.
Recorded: value=10 unit=bar
